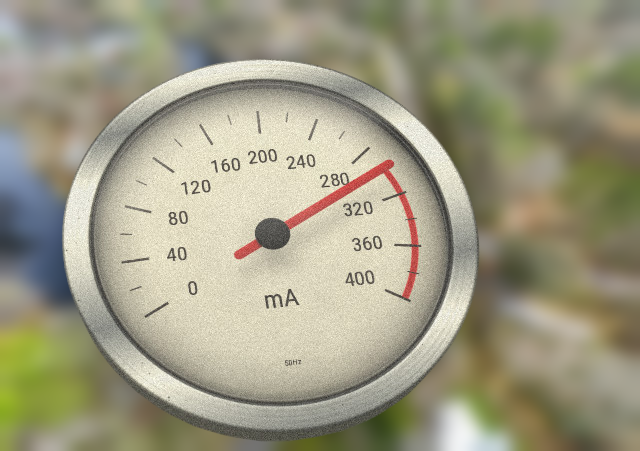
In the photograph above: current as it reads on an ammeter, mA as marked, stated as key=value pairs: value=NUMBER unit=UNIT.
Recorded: value=300 unit=mA
